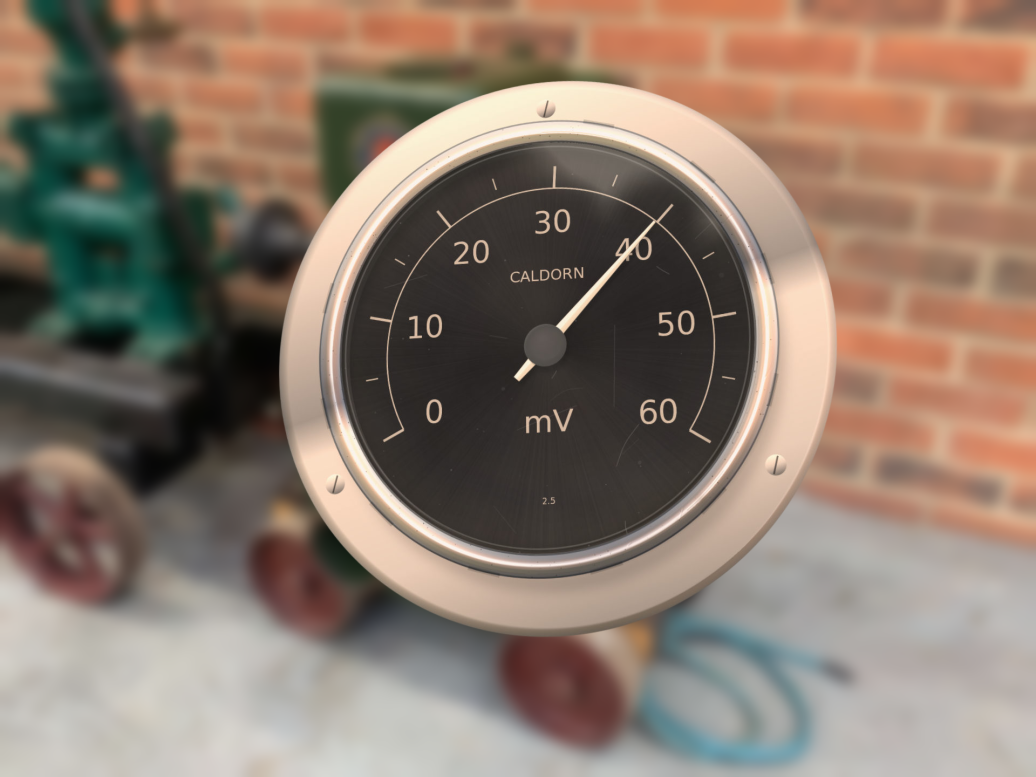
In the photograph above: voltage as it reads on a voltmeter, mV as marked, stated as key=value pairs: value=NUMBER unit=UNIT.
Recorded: value=40 unit=mV
